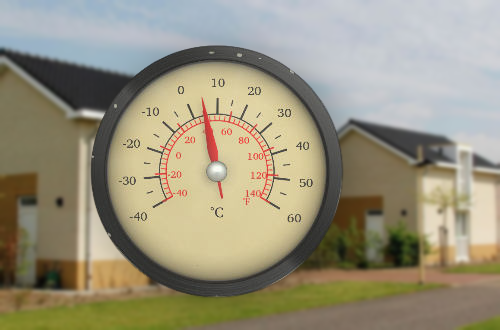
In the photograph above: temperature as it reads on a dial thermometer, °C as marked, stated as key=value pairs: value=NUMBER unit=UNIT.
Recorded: value=5 unit=°C
